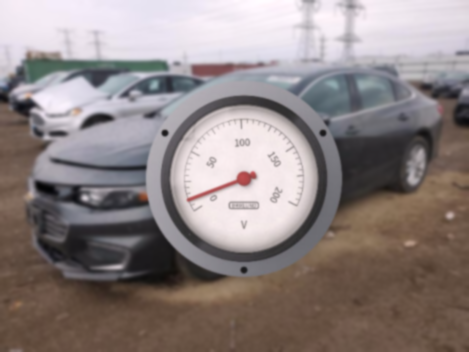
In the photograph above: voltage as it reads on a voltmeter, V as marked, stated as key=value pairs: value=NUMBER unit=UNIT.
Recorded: value=10 unit=V
